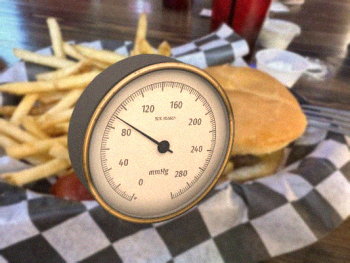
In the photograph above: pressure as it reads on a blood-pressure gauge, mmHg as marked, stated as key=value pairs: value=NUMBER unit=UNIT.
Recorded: value=90 unit=mmHg
